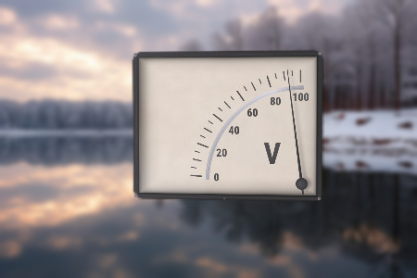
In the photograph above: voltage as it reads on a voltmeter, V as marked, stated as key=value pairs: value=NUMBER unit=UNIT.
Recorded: value=92.5 unit=V
